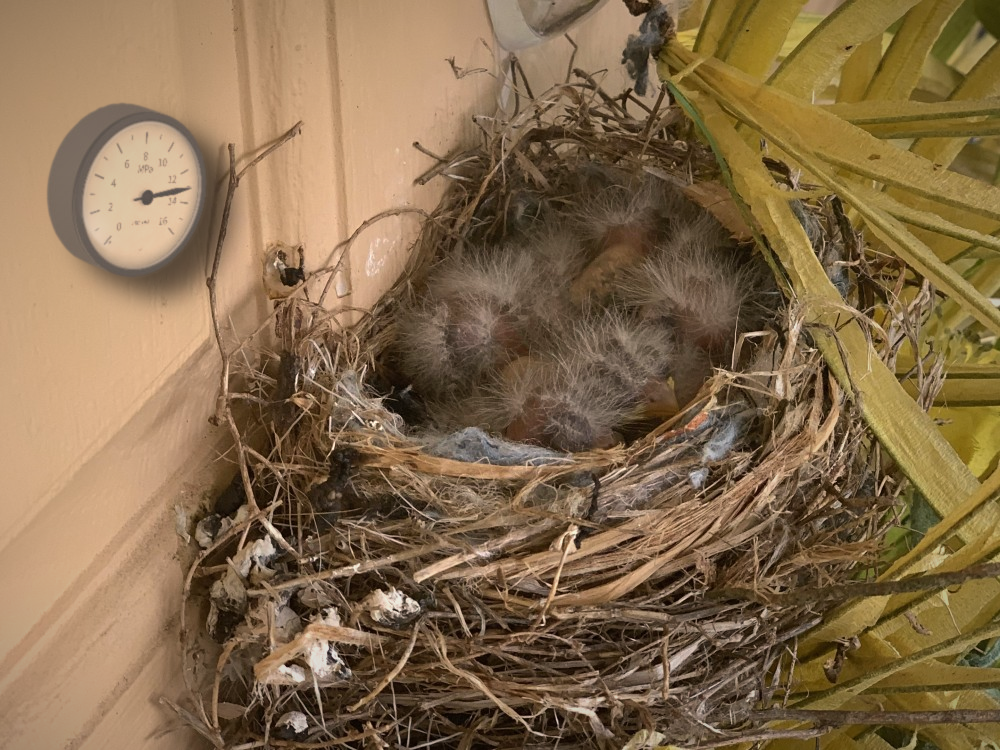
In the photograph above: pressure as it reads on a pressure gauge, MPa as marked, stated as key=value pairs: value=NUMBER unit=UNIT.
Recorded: value=13 unit=MPa
